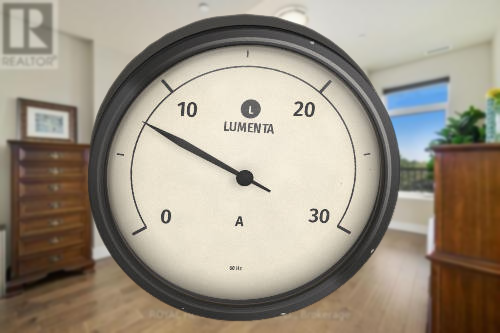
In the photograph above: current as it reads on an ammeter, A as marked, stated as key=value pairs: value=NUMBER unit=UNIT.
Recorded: value=7.5 unit=A
